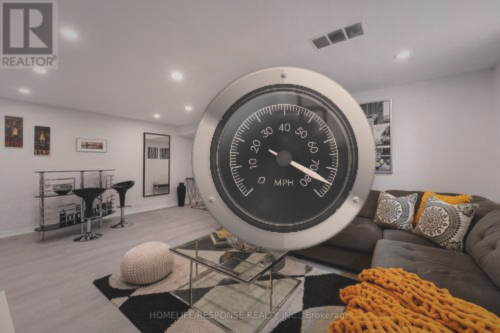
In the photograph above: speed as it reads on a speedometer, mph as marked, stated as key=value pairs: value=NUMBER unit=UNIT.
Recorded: value=75 unit=mph
